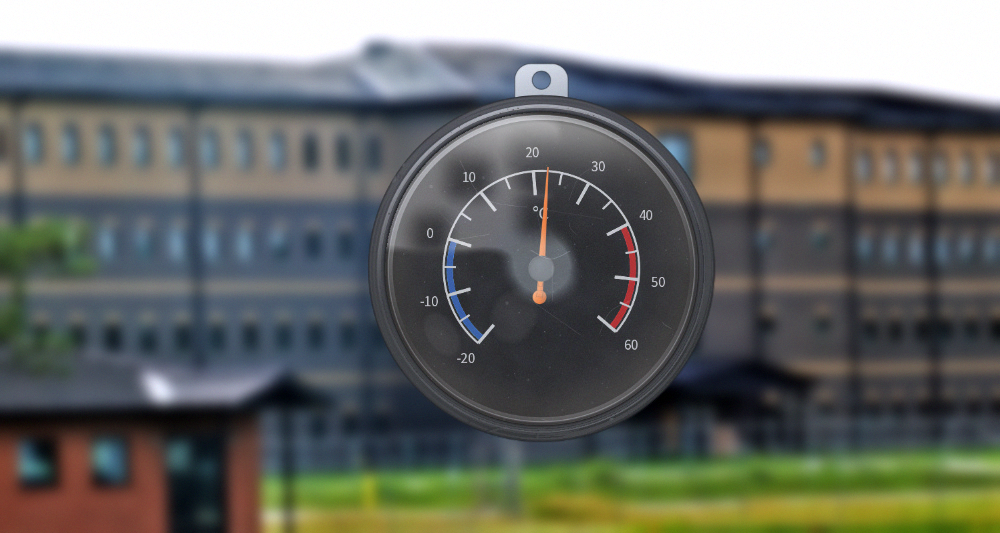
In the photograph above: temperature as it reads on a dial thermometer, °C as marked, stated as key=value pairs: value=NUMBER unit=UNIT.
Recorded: value=22.5 unit=°C
